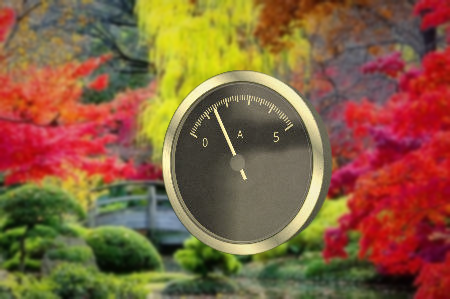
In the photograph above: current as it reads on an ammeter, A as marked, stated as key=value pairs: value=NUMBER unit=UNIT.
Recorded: value=1.5 unit=A
